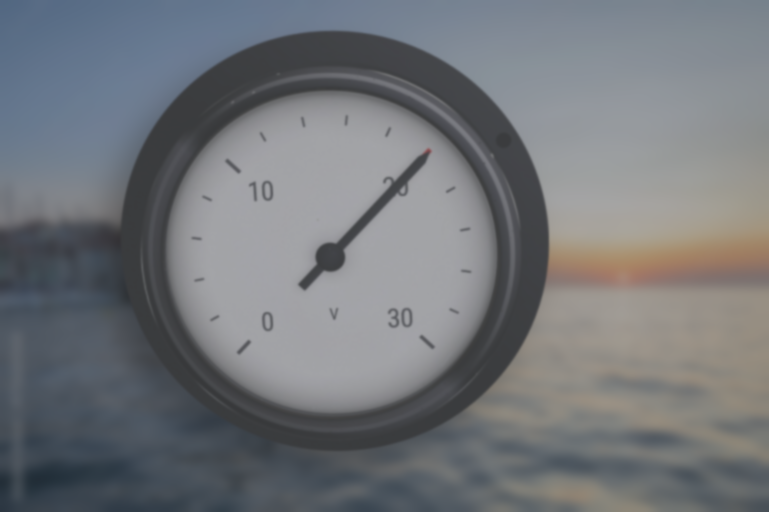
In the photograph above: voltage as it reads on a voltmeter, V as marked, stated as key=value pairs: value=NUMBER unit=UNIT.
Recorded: value=20 unit=V
